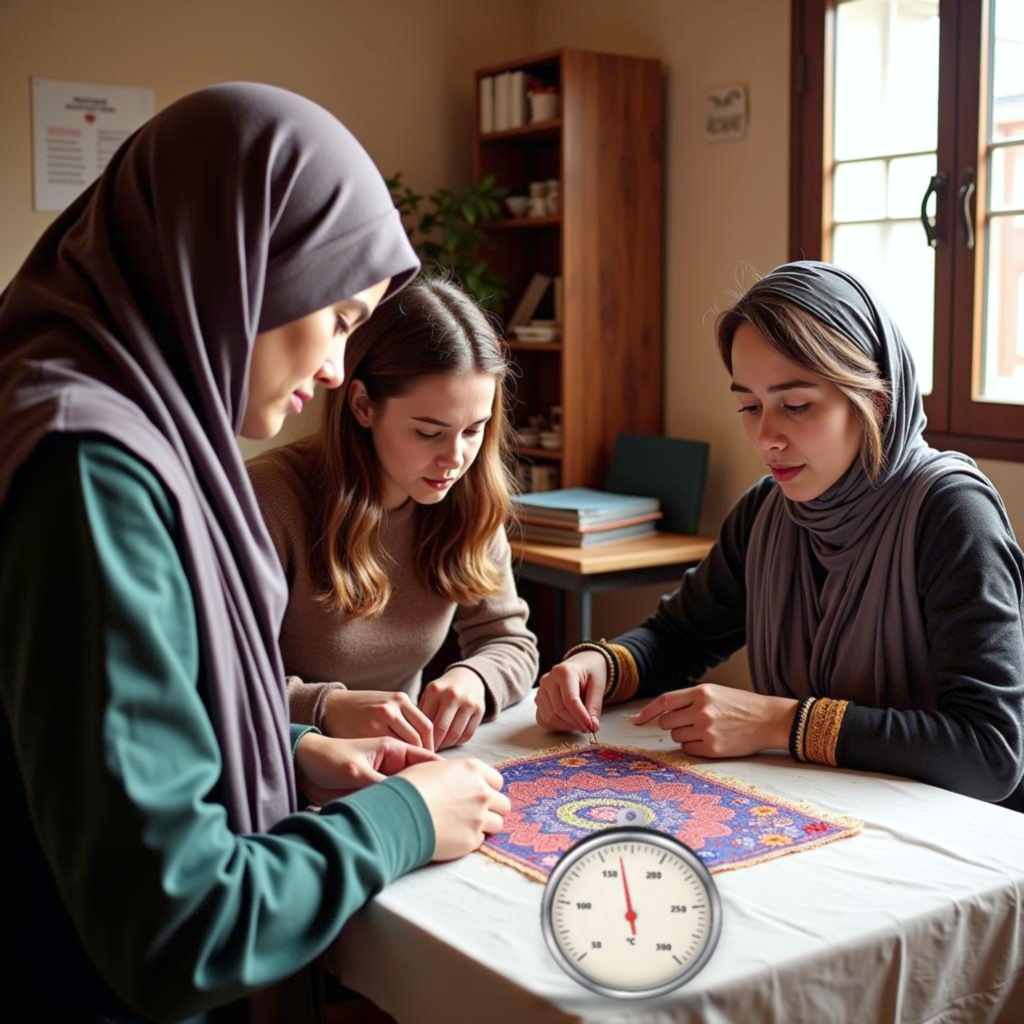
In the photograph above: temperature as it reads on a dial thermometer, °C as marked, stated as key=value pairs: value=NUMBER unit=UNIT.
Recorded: value=165 unit=°C
